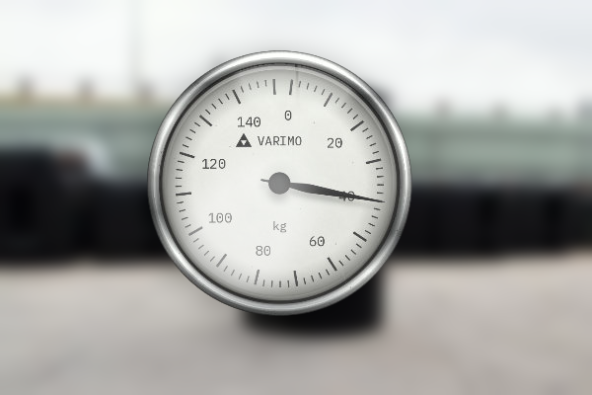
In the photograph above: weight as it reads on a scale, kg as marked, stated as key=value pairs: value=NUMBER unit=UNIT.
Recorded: value=40 unit=kg
